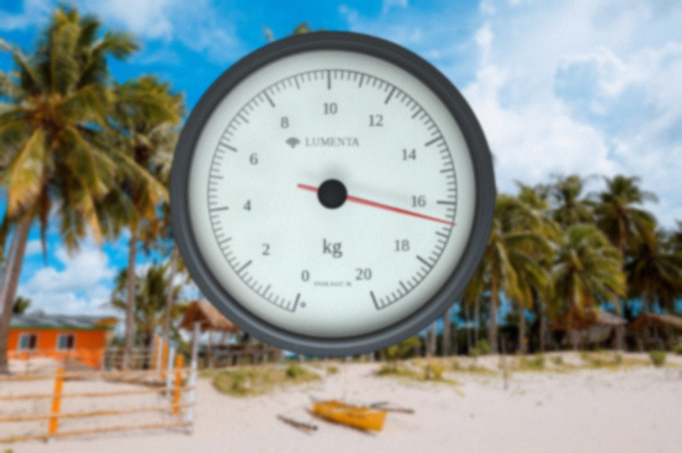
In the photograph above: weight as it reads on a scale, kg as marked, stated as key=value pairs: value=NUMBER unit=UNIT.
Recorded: value=16.6 unit=kg
